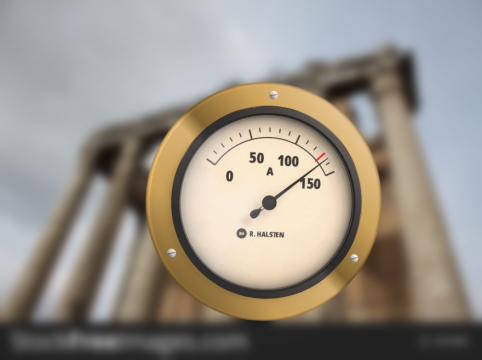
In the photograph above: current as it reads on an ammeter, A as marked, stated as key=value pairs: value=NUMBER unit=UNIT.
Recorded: value=135 unit=A
